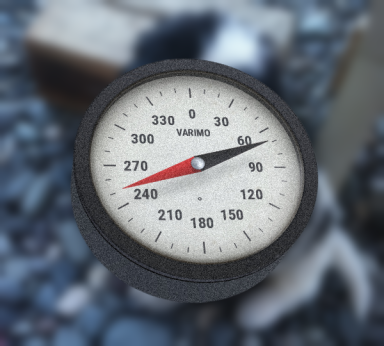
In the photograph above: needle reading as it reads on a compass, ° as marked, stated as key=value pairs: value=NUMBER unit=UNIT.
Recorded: value=250 unit=°
